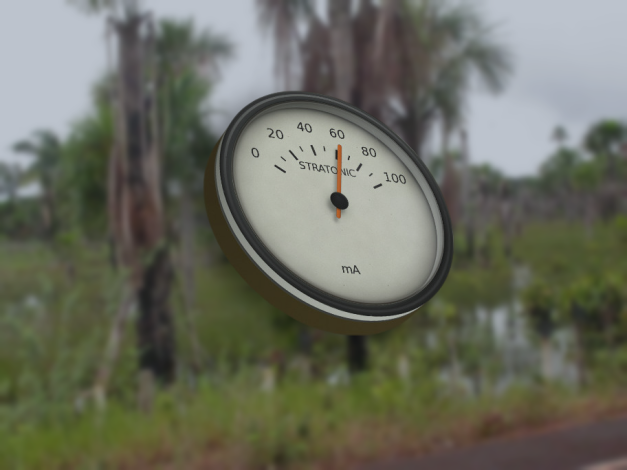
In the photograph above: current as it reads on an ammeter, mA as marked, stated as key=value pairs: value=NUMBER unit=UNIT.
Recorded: value=60 unit=mA
